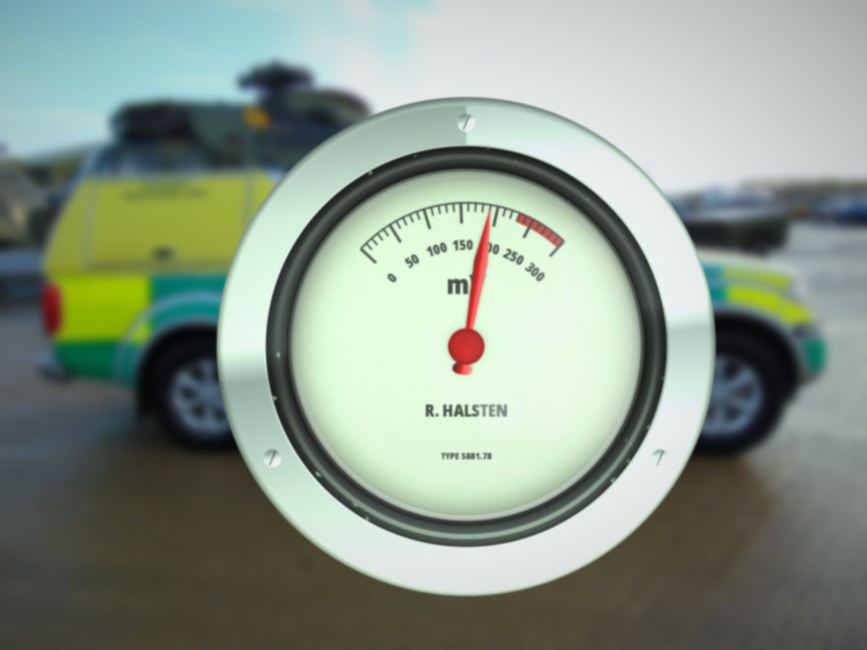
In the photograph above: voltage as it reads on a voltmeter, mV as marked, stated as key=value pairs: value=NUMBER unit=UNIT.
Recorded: value=190 unit=mV
